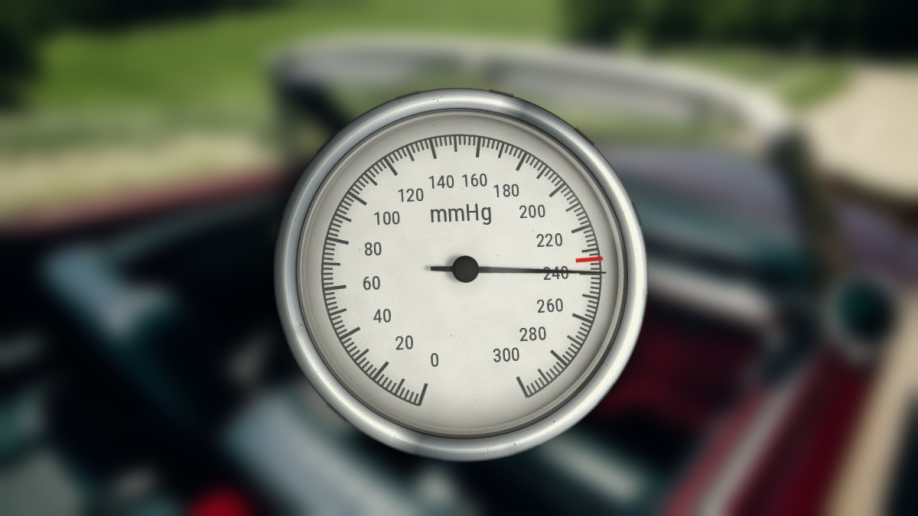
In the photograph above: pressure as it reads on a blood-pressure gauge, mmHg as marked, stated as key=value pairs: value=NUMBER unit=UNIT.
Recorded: value=240 unit=mmHg
